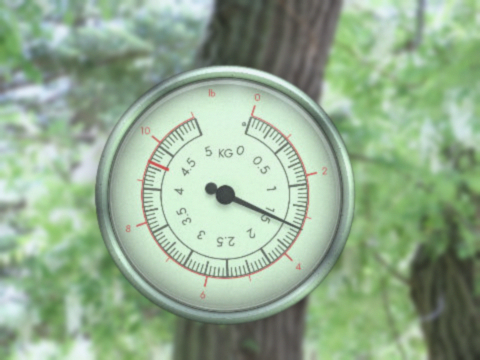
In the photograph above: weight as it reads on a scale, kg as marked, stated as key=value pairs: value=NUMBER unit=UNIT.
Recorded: value=1.5 unit=kg
